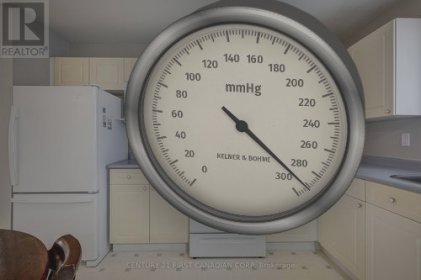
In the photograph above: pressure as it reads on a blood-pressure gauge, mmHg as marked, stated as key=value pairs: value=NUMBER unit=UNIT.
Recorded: value=290 unit=mmHg
